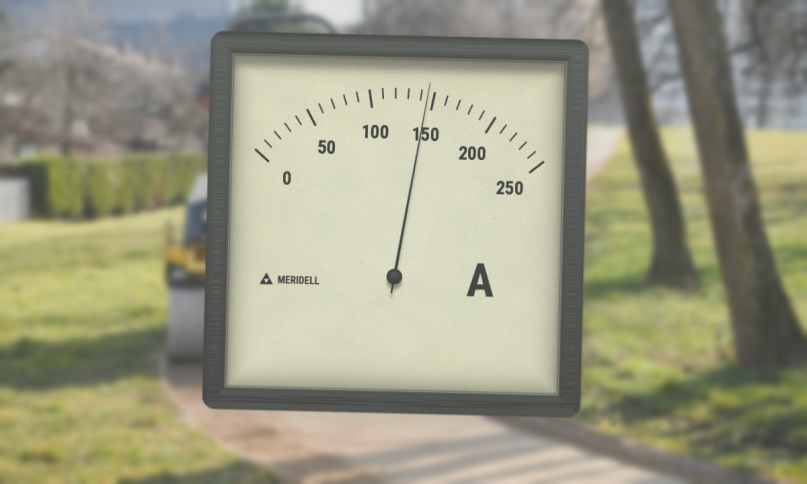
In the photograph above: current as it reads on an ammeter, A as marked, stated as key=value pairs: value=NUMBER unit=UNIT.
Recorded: value=145 unit=A
